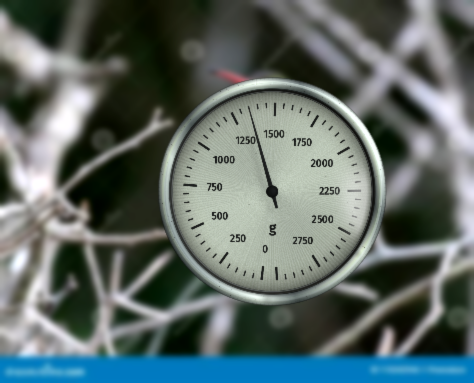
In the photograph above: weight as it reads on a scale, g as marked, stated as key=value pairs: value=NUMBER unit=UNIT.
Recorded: value=1350 unit=g
